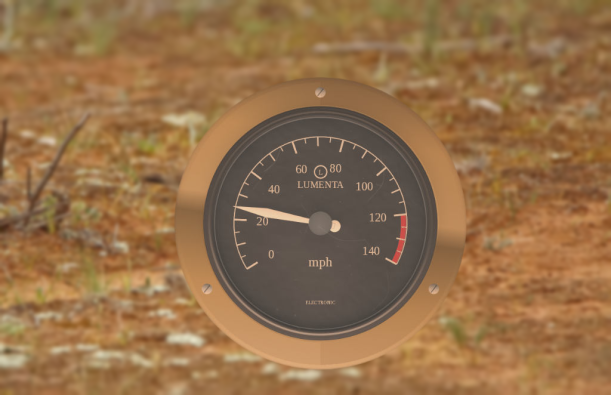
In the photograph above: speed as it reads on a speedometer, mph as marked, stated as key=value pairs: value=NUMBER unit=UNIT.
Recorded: value=25 unit=mph
